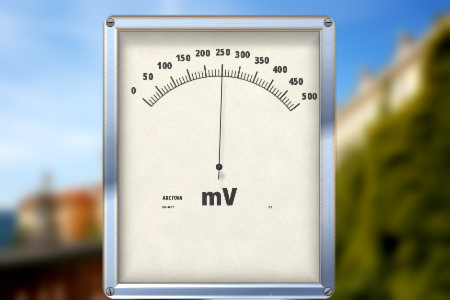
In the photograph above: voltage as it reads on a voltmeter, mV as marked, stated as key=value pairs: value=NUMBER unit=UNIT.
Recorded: value=250 unit=mV
